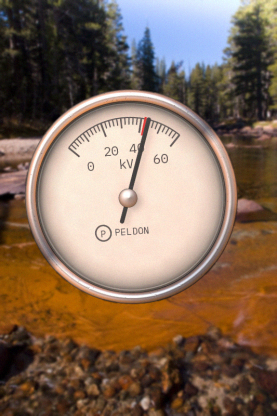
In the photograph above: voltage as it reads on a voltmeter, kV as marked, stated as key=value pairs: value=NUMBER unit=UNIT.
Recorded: value=44 unit=kV
